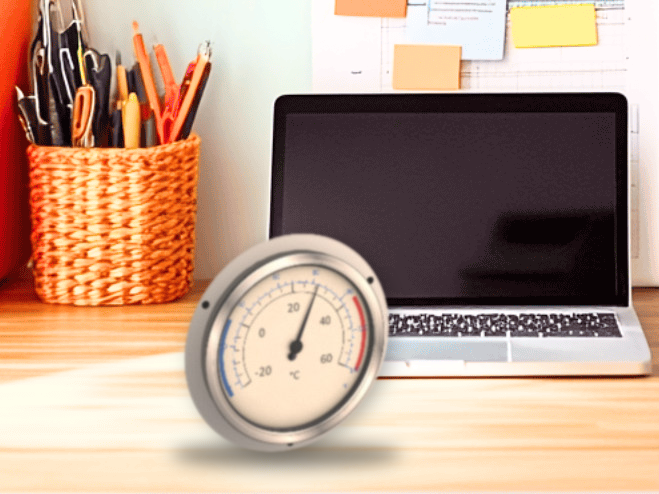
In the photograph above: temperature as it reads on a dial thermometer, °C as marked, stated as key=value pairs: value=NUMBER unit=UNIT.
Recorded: value=28 unit=°C
